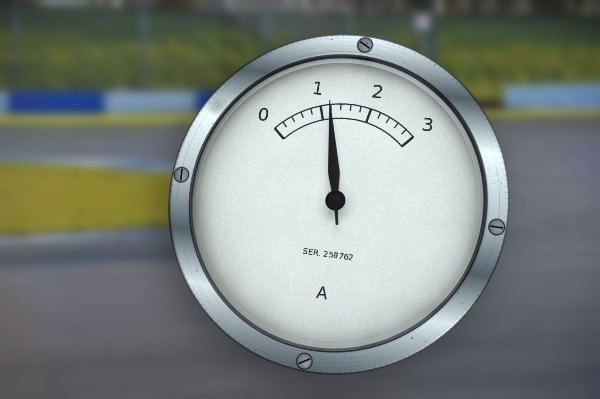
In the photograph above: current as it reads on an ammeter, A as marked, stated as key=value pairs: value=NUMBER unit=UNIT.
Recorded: value=1.2 unit=A
